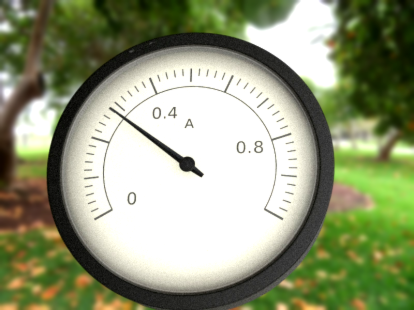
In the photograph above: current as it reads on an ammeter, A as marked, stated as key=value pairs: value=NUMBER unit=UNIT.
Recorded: value=0.28 unit=A
